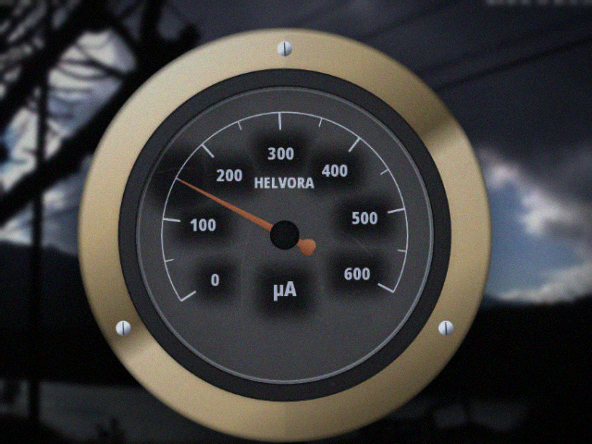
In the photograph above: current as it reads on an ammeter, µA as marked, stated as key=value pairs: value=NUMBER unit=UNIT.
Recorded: value=150 unit=µA
